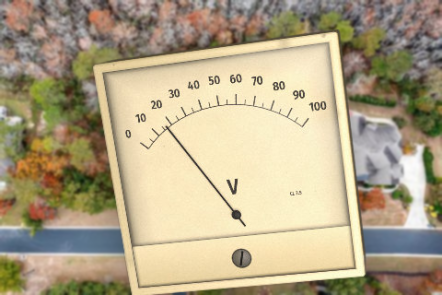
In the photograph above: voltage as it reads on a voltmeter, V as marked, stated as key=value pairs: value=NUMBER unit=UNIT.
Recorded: value=17.5 unit=V
